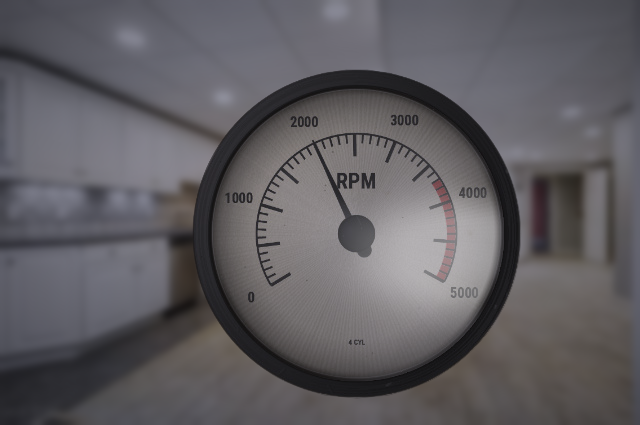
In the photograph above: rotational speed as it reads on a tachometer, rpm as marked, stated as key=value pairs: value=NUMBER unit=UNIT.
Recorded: value=2000 unit=rpm
